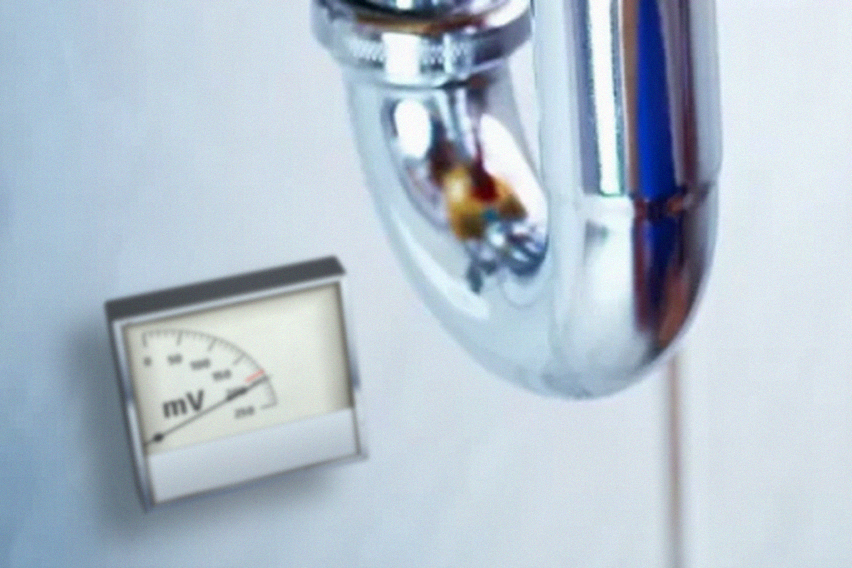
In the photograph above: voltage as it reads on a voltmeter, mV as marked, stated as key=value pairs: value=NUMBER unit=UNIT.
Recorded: value=200 unit=mV
